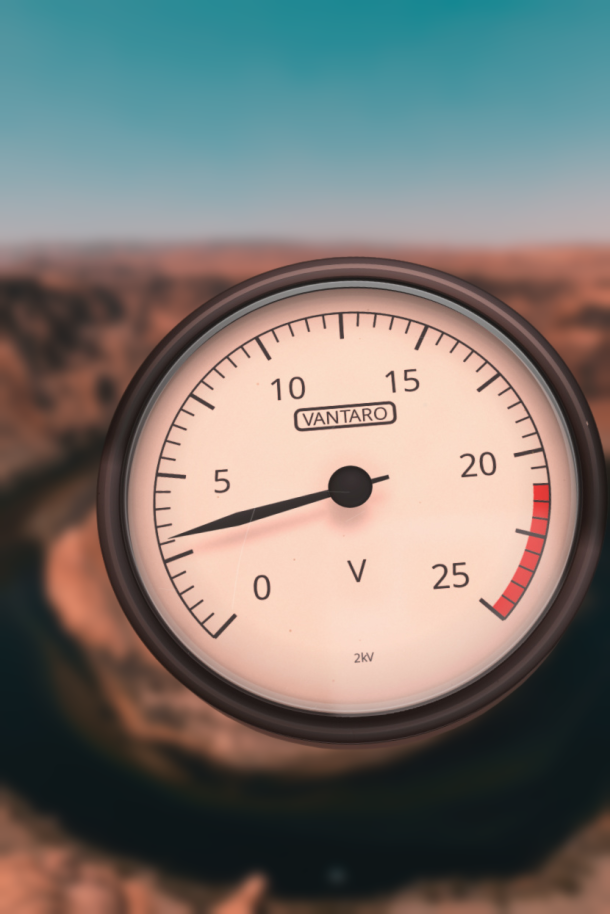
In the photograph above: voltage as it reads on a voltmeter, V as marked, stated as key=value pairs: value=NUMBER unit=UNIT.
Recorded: value=3 unit=V
